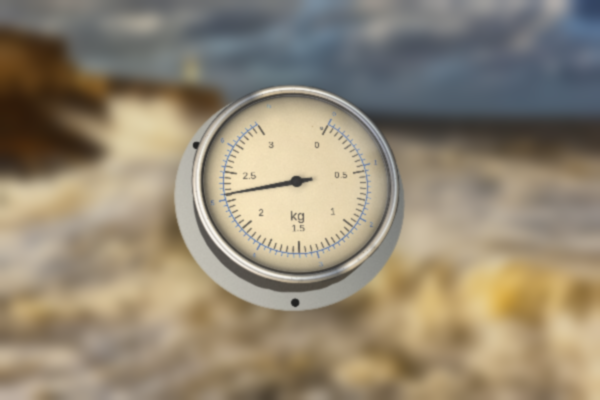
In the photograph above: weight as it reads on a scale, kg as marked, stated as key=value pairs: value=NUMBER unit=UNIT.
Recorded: value=2.3 unit=kg
